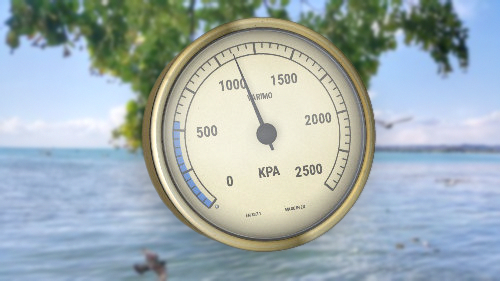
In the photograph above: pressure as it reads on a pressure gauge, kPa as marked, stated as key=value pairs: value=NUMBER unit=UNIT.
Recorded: value=1100 unit=kPa
